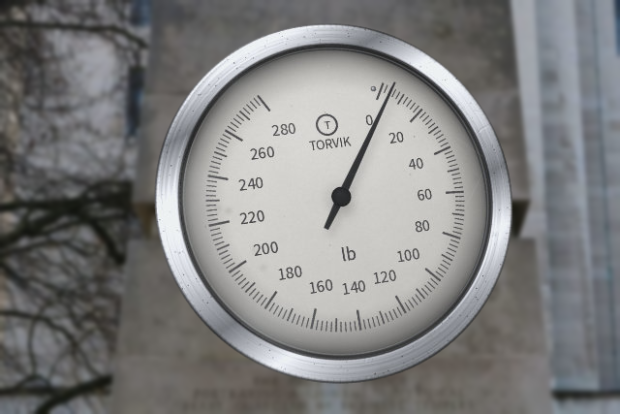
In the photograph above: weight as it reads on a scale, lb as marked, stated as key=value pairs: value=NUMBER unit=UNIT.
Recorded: value=4 unit=lb
